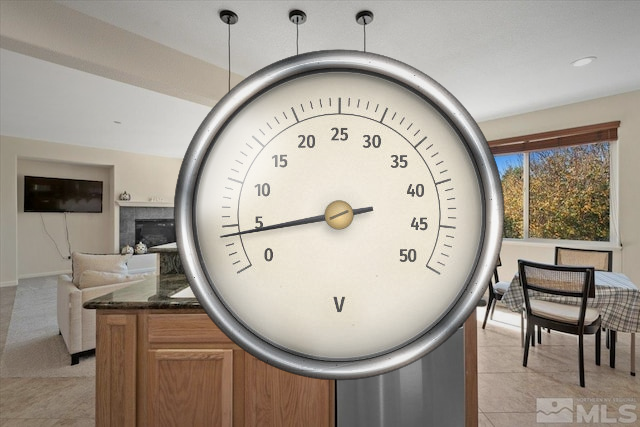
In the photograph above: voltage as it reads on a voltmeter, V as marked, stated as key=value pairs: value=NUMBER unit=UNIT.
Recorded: value=4 unit=V
